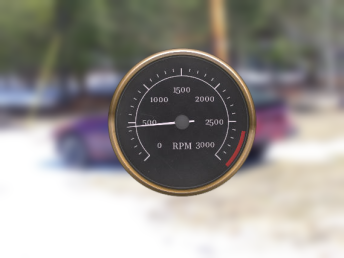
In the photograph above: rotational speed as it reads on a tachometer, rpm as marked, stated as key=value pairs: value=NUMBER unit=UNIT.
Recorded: value=450 unit=rpm
